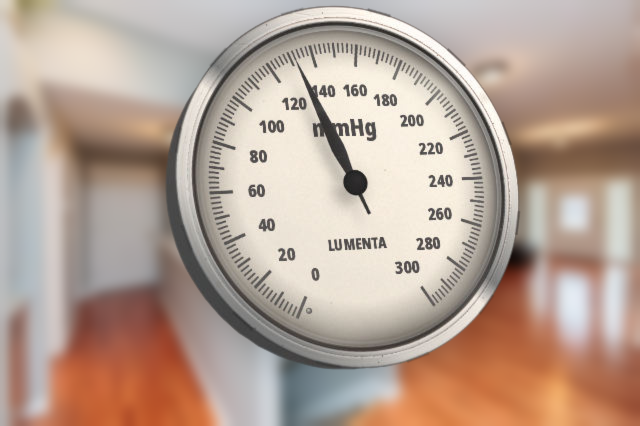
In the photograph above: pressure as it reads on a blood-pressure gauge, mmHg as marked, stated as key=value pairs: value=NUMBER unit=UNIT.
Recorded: value=130 unit=mmHg
